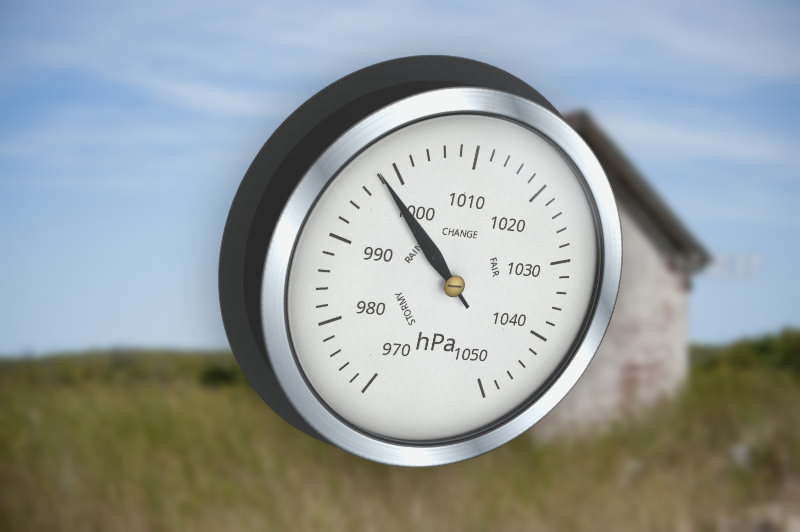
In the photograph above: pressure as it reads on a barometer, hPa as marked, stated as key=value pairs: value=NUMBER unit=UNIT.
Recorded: value=998 unit=hPa
